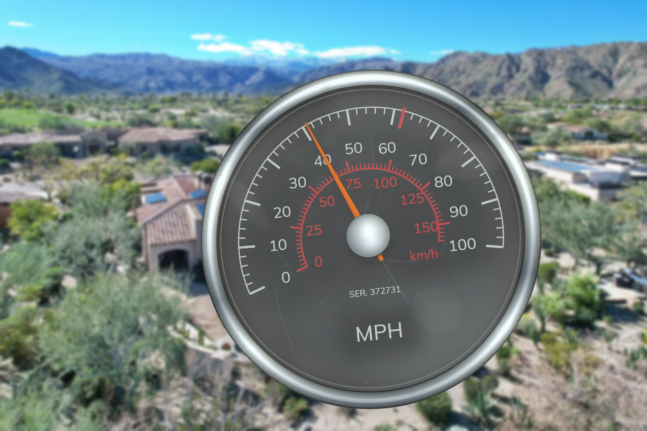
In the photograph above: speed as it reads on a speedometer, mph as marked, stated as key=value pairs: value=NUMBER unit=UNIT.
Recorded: value=41 unit=mph
